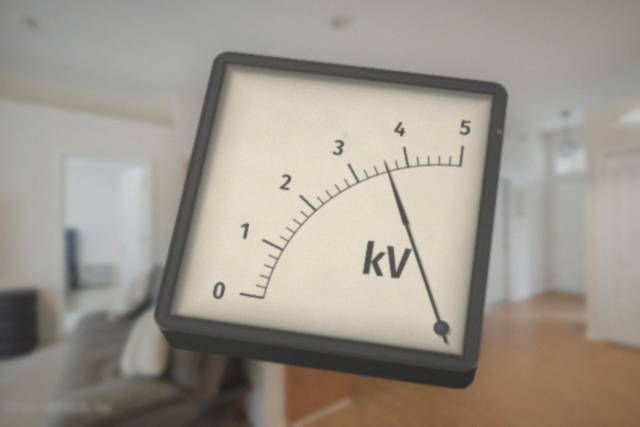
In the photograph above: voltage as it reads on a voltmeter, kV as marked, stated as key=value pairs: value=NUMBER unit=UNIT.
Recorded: value=3.6 unit=kV
